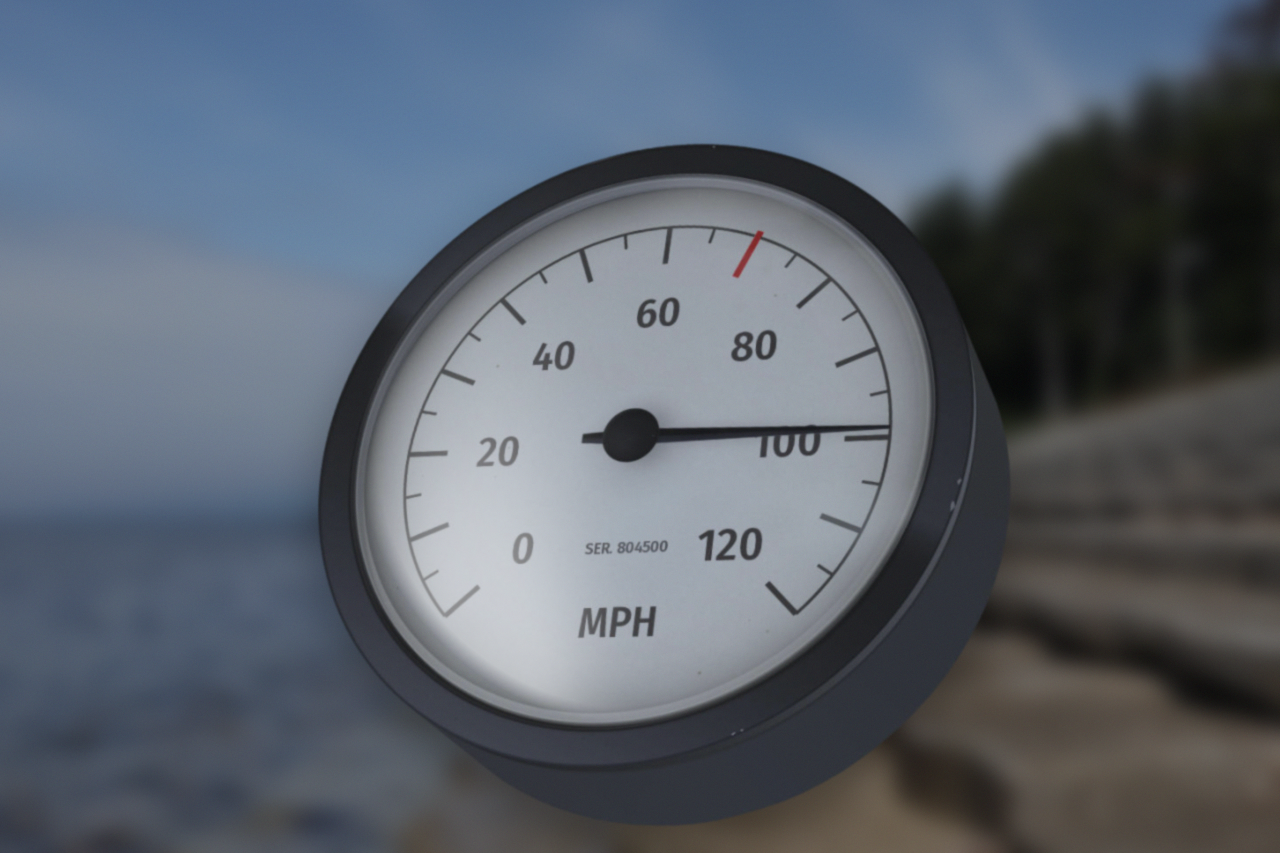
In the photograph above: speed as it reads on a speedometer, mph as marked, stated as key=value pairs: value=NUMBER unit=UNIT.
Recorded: value=100 unit=mph
